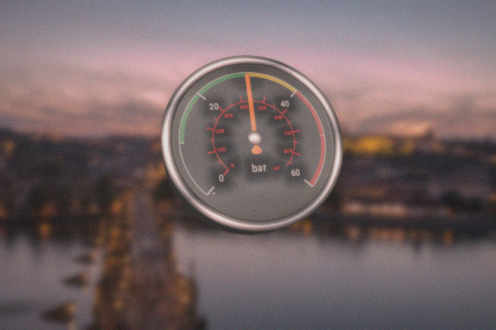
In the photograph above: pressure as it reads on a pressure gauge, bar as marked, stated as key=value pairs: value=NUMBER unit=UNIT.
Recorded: value=30 unit=bar
